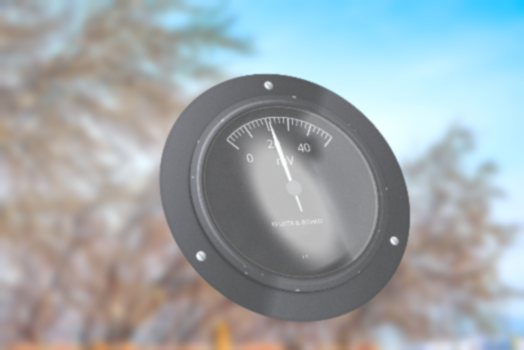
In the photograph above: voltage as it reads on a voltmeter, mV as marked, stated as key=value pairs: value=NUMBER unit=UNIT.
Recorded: value=20 unit=mV
